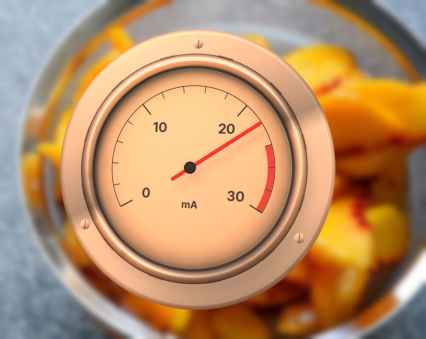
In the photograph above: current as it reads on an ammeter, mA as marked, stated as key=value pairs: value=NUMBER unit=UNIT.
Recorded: value=22 unit=mA
